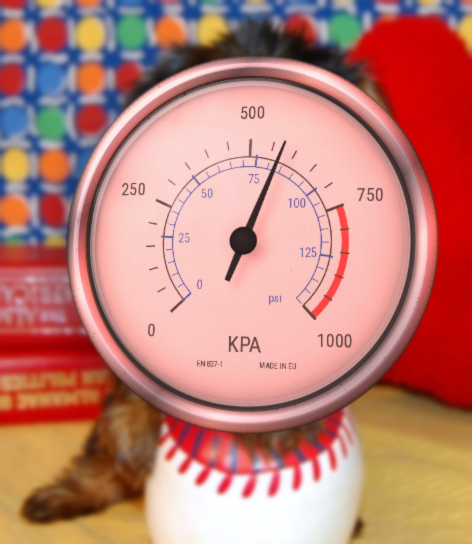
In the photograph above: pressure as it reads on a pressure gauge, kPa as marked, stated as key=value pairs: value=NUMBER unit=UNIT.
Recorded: value=575 unit=kPa
